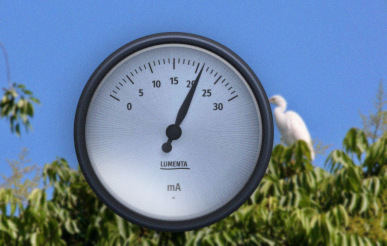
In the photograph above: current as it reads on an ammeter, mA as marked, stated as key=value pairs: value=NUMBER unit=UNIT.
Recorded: value=21 unit=mA
